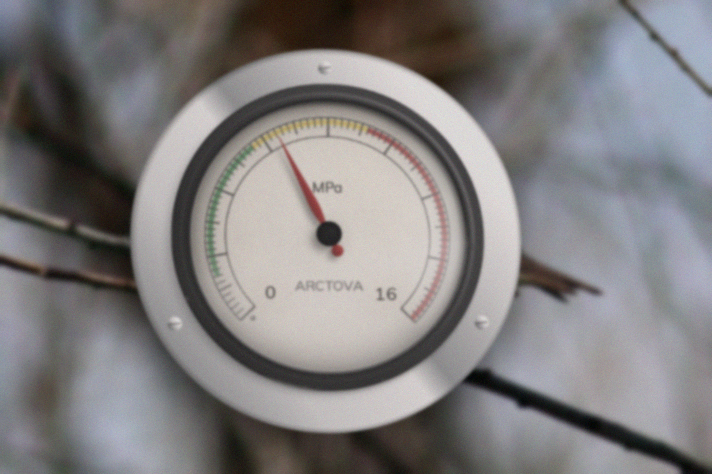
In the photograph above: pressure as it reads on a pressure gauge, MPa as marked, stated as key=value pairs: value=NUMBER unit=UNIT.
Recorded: value=6.4 unit=MPa
